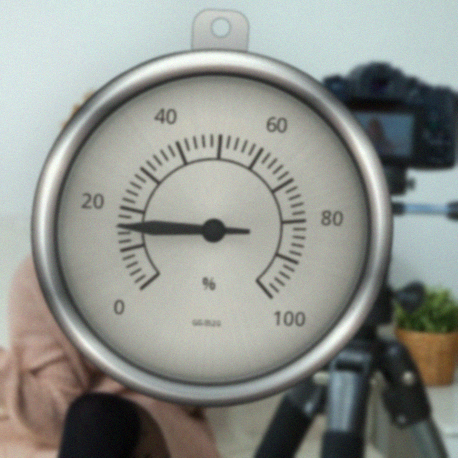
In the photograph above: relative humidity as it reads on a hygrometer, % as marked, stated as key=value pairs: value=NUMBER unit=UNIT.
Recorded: value=16 unit=%
